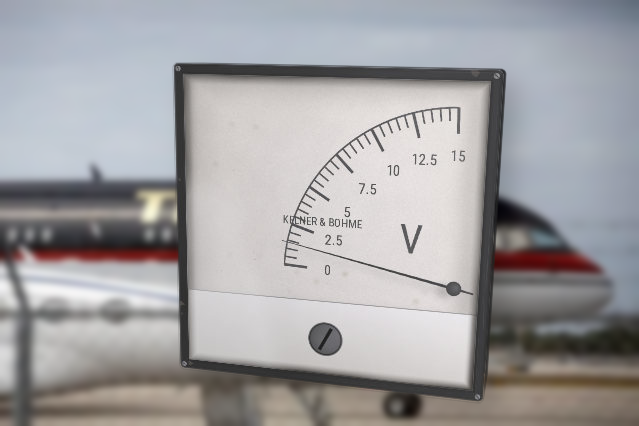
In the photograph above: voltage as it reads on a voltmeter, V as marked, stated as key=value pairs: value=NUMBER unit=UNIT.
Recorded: value=1.5 unit=V
